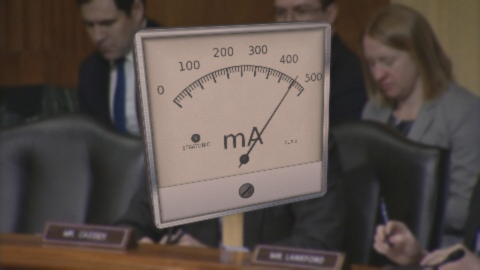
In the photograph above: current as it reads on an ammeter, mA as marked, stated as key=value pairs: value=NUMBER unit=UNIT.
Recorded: value=450 unit=mA
